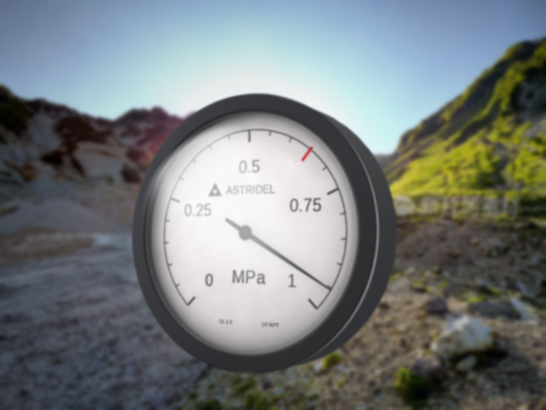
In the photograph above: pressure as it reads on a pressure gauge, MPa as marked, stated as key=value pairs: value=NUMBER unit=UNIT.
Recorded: value=0.95 unit=MPa
